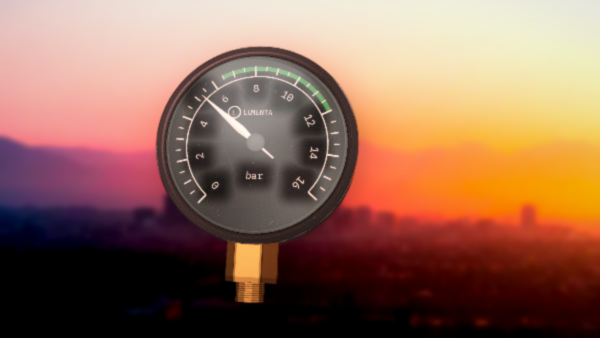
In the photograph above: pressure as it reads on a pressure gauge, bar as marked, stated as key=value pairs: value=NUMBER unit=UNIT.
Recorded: value=5.25 unit=bar
